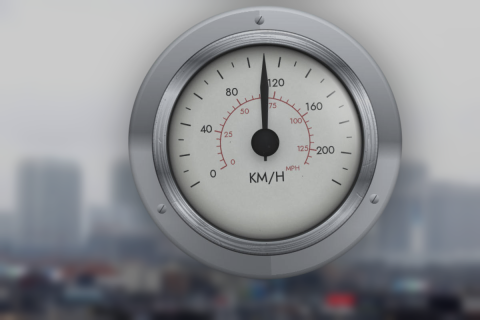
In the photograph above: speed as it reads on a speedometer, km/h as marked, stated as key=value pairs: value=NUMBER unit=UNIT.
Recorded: value=110 unit=km/h
